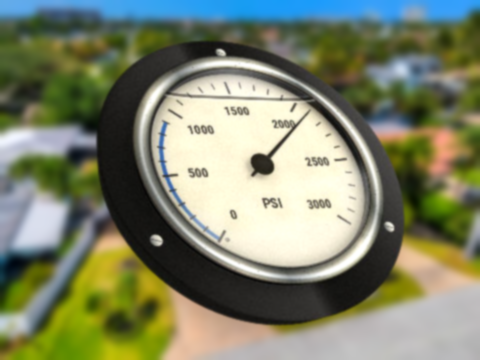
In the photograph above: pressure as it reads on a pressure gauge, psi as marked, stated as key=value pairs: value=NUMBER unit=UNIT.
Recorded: value=2100 unit=psi
